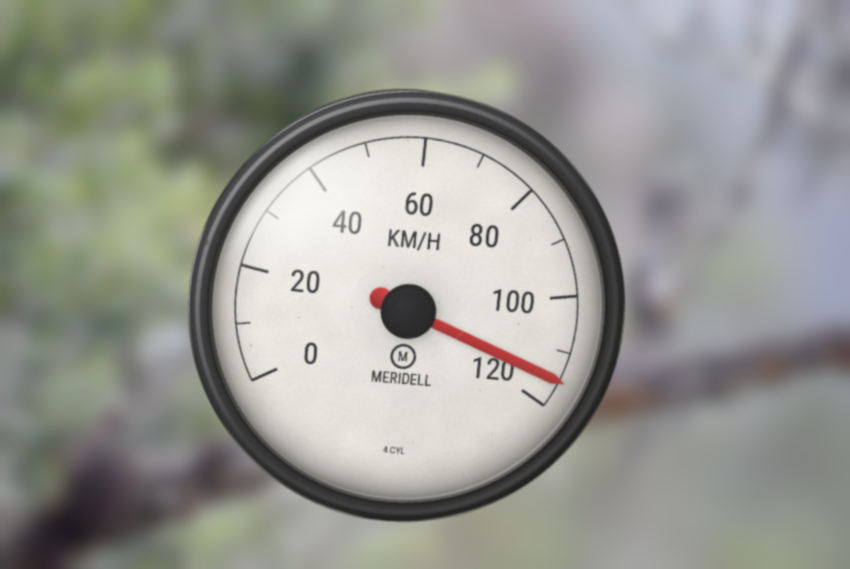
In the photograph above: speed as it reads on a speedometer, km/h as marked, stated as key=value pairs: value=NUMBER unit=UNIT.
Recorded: value=115 unit=km/h
